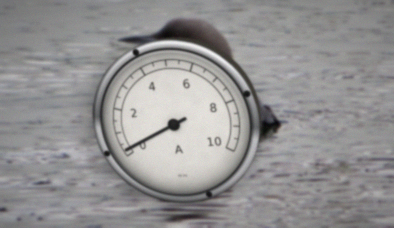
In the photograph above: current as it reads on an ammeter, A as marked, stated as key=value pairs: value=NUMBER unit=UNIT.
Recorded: value=0.25 unit=A
